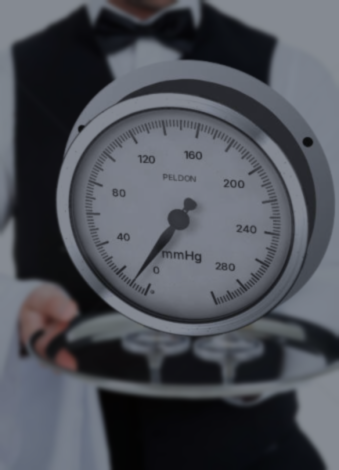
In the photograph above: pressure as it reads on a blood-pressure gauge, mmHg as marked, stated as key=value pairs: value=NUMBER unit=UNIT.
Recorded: value=10 unit=mmHg
